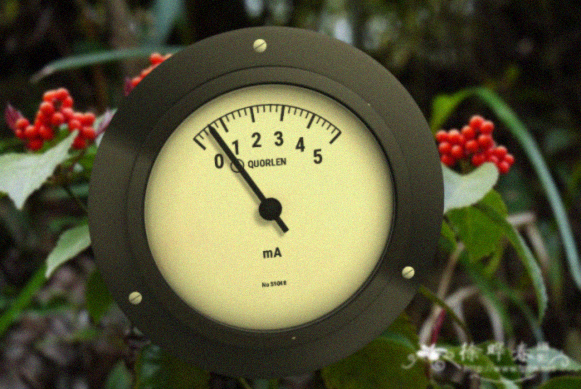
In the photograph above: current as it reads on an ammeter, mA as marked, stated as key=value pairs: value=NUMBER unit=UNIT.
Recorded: value=0.6 unit=mA
